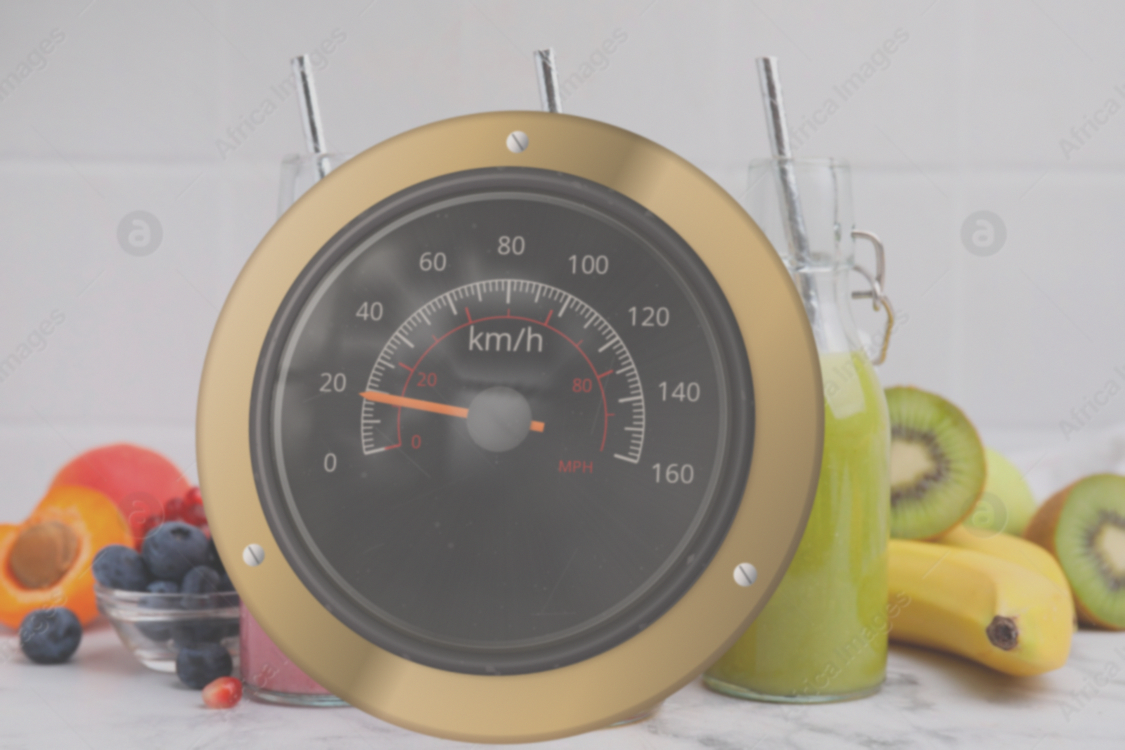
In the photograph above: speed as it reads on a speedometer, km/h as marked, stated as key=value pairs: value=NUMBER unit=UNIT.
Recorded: value=18 unit=km/h
